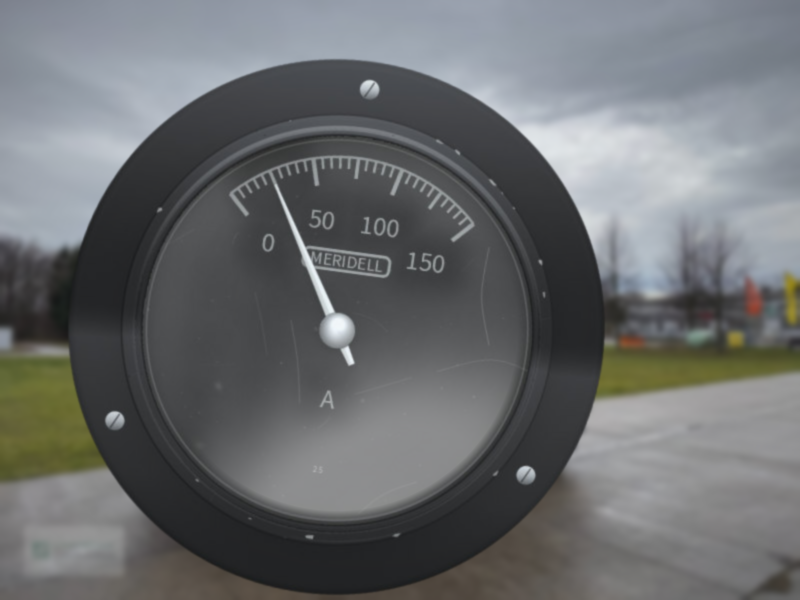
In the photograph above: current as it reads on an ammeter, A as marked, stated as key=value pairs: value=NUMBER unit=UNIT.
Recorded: value=25 unit=A
